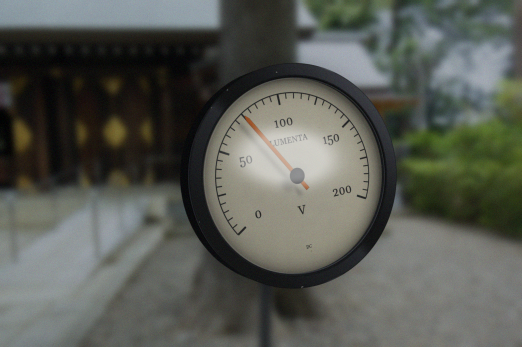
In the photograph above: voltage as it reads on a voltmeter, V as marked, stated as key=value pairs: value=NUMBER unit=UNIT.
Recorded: value=75 unit=V
